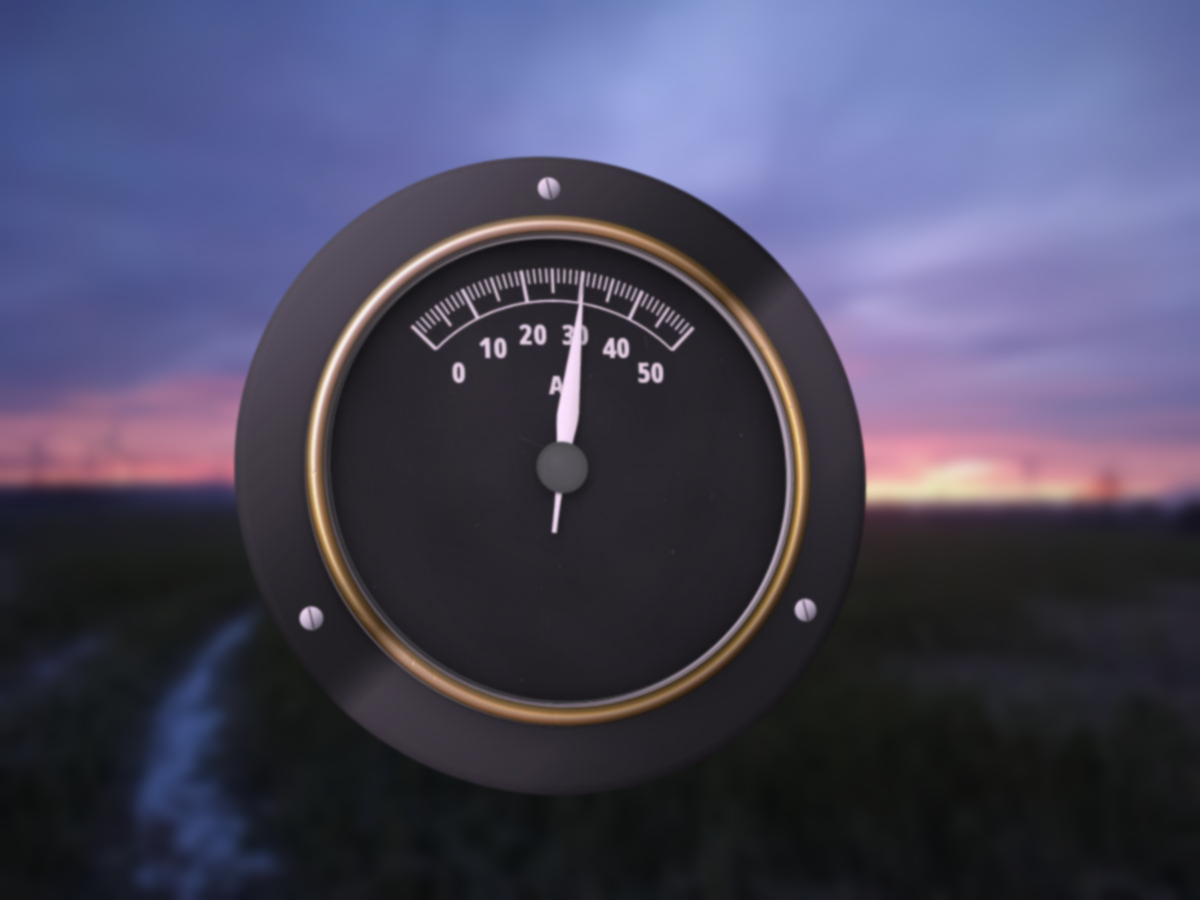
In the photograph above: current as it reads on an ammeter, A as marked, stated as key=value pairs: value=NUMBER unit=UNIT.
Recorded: value=30 unit=A
